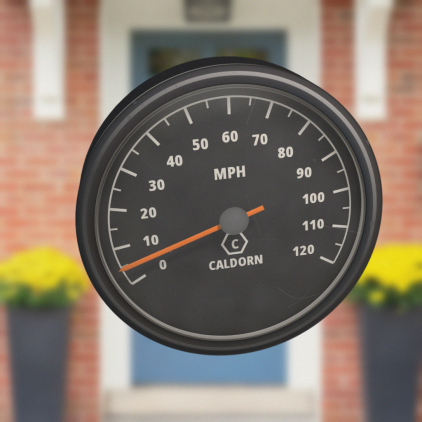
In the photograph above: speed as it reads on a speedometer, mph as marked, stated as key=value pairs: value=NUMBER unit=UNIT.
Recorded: value=5 unit=mph
